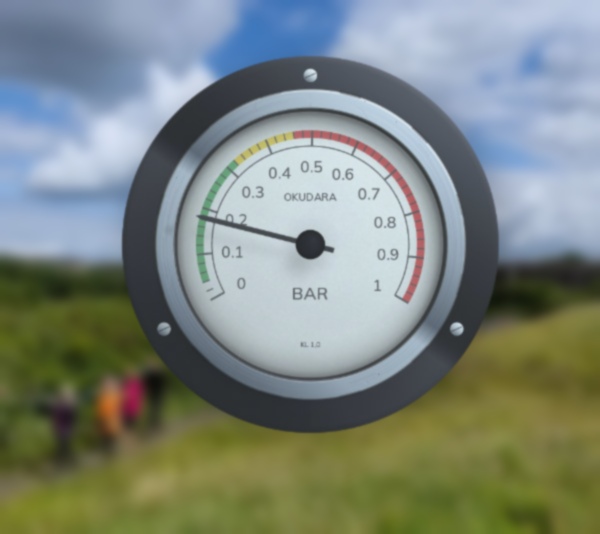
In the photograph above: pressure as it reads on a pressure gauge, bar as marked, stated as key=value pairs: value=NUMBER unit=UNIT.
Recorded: value=0.18 unit=bar
